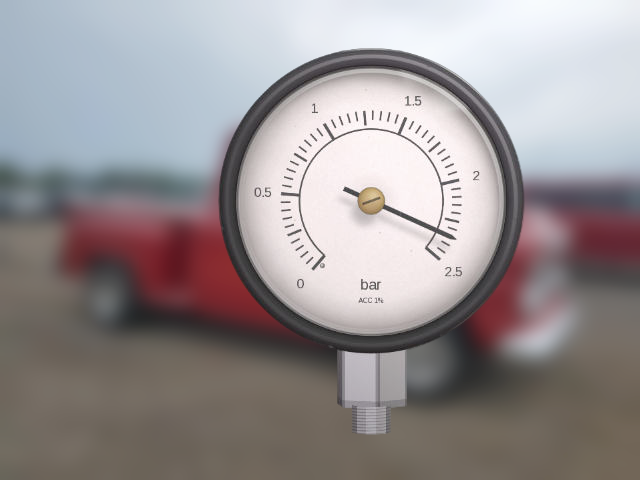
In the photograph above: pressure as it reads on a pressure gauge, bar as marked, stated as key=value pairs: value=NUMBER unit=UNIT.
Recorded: value=2.35 unit=bar
